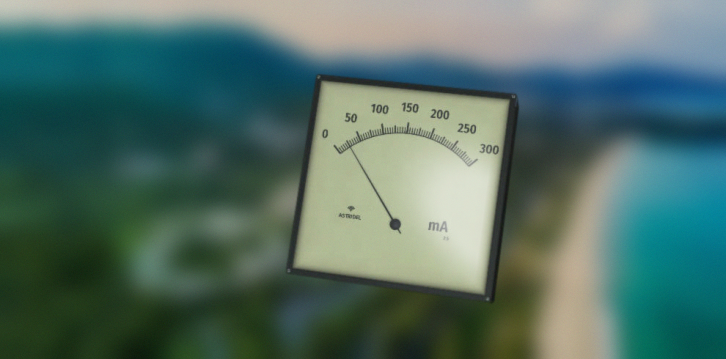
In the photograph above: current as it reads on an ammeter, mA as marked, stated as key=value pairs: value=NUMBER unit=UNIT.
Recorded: value=25 unit=mA
